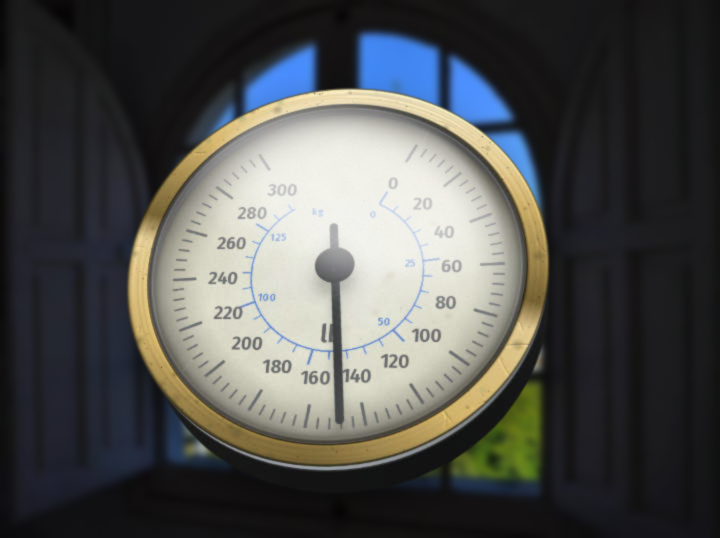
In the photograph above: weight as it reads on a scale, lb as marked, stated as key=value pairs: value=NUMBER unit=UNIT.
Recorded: value=148 unit=lb
